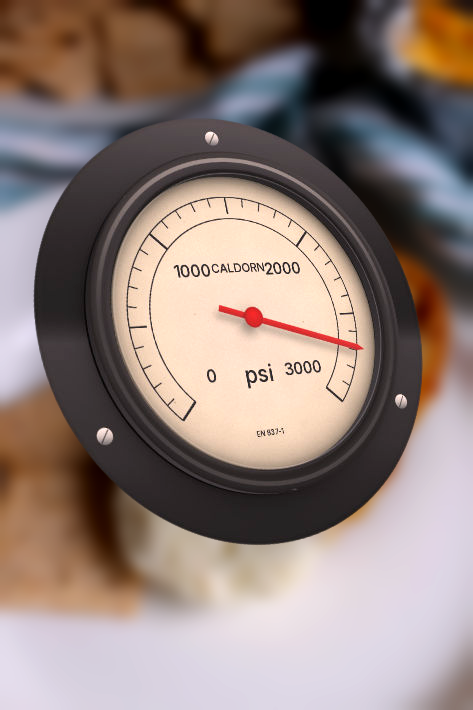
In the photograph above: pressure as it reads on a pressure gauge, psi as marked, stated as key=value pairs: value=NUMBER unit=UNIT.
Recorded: value=2700 unit=psi
